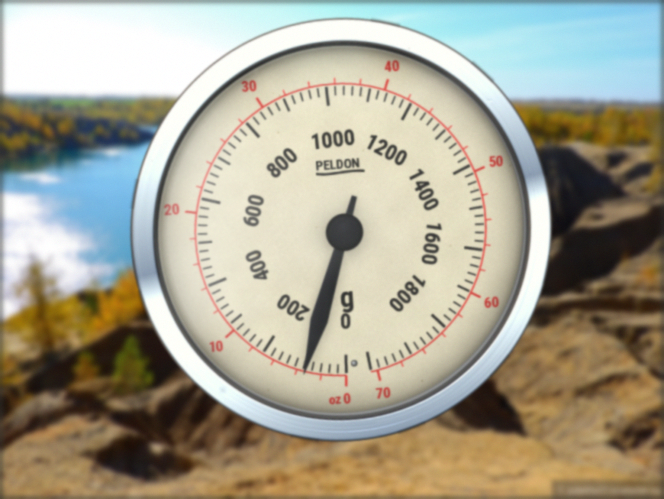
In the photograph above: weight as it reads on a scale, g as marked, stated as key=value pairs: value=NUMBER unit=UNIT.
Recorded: value=100 unit=g
